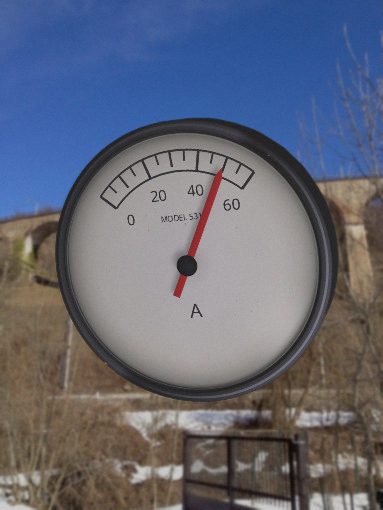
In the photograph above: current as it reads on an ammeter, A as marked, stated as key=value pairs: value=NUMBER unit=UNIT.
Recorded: value=50 unit=A
